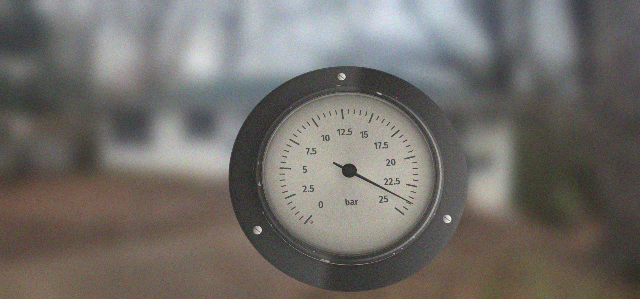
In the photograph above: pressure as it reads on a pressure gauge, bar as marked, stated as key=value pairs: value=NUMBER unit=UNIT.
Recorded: value=24 unit=bar
